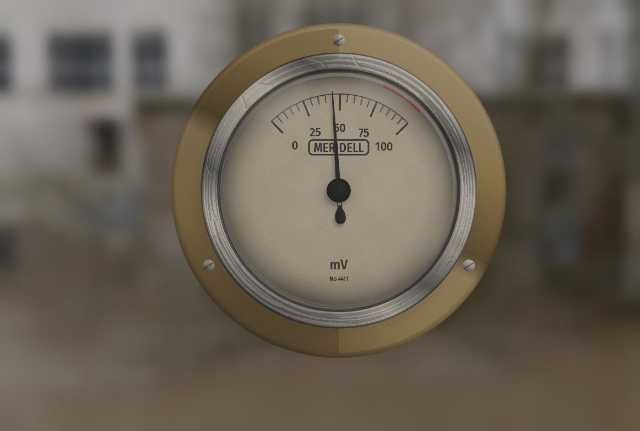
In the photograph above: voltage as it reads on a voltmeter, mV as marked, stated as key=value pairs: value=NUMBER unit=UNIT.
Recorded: value=45 unit=mV
